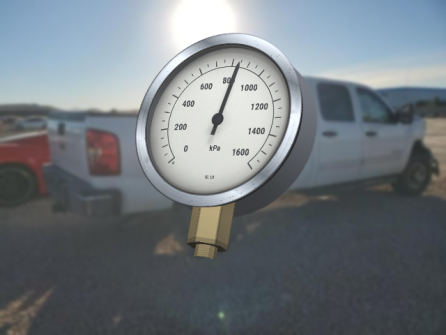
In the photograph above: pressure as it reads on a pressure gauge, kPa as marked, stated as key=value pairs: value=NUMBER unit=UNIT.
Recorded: value=850 unit=kPa
